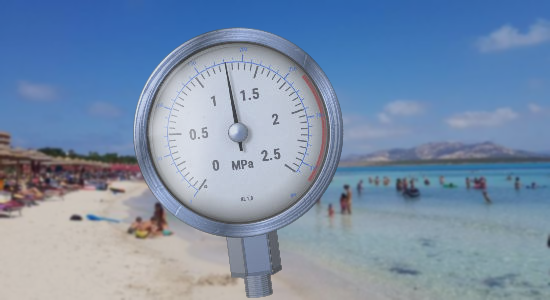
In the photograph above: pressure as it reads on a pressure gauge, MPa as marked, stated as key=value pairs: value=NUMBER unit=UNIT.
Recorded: value=1.25 unit=MPa
